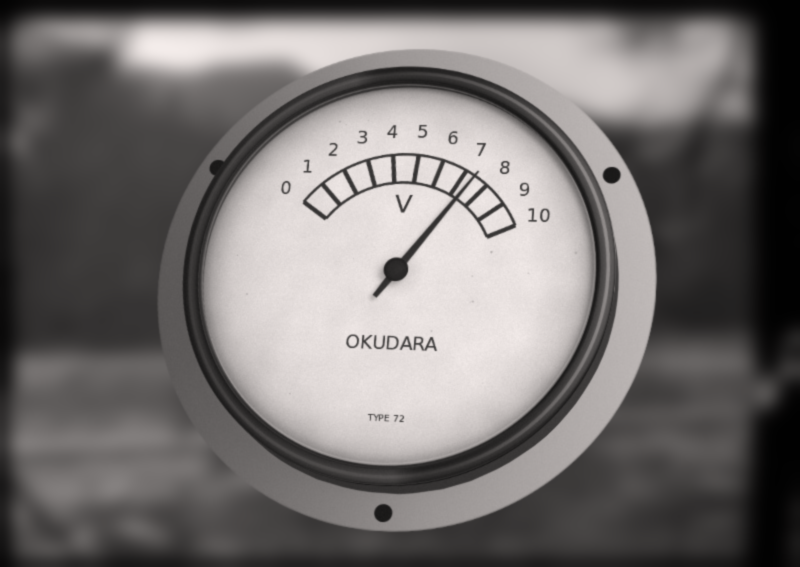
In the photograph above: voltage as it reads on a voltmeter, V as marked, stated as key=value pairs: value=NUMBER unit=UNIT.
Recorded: value=7.5 unit=V
